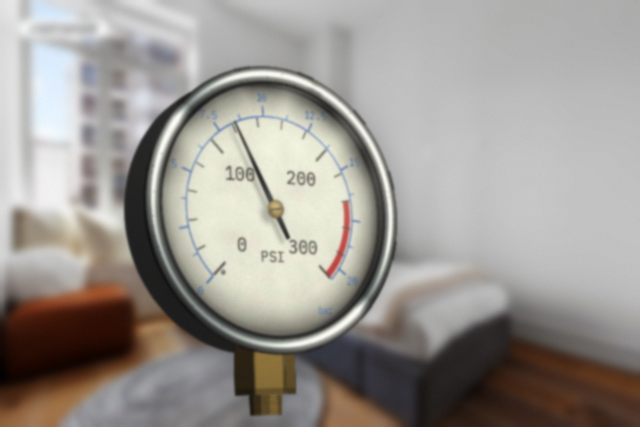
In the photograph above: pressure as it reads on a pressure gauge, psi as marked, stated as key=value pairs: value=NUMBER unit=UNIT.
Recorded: value=120 unit=psi
